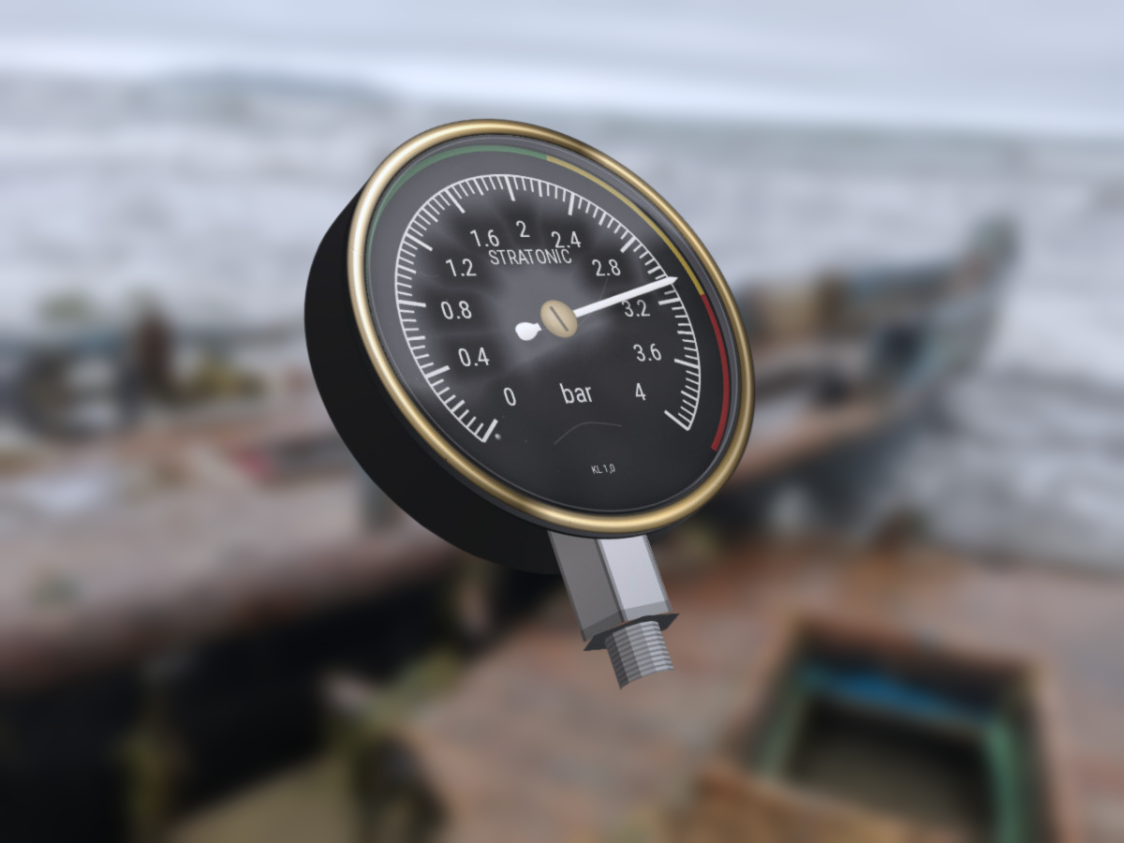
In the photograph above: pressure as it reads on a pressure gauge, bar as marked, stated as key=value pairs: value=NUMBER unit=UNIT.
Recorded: value=3.1 unit=bar
